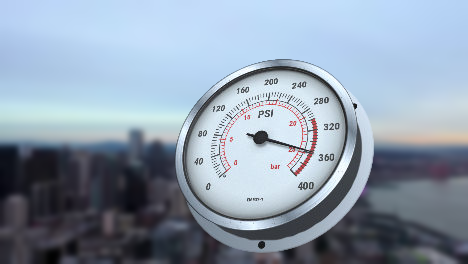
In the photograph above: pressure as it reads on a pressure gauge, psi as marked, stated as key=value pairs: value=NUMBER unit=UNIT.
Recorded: value=360 unit=psi
